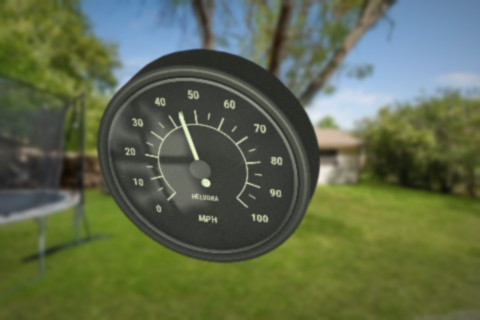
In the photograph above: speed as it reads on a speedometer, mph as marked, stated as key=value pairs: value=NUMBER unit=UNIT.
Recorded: value=45 unit=mph
